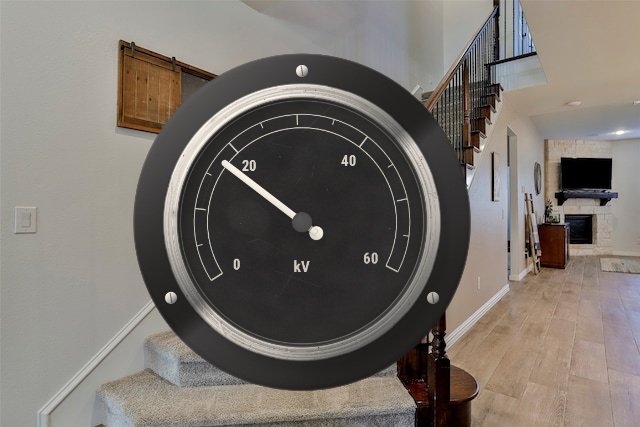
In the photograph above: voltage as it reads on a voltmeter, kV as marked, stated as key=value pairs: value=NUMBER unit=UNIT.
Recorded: value=17.5 unit=kV
